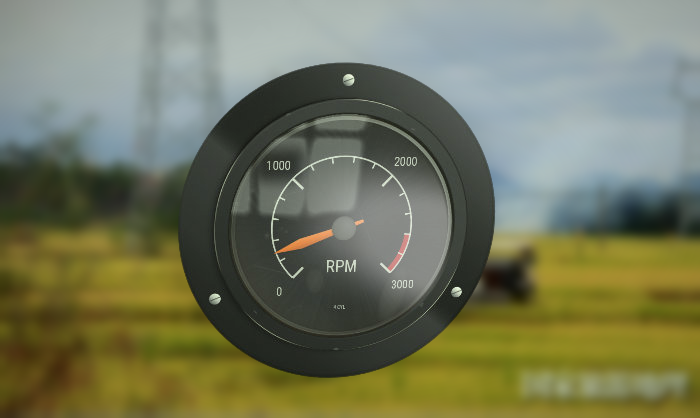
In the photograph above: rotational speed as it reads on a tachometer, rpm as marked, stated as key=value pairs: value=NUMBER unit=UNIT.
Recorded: value=300 unit=rpm
